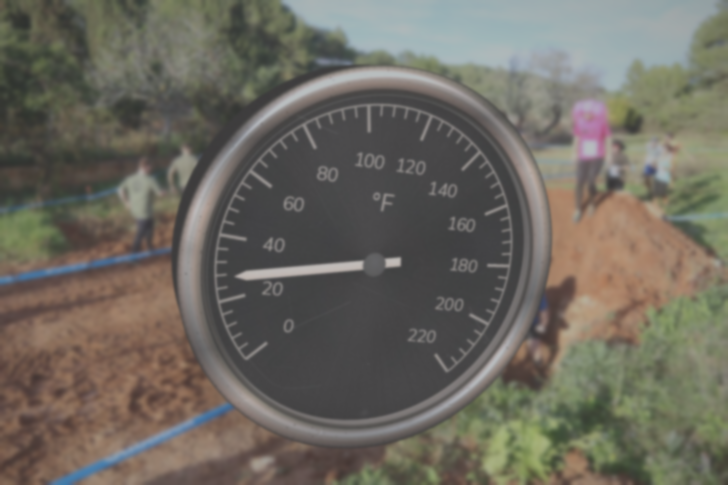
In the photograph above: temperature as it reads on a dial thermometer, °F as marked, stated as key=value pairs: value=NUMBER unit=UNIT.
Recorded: value=28 unit=°F
